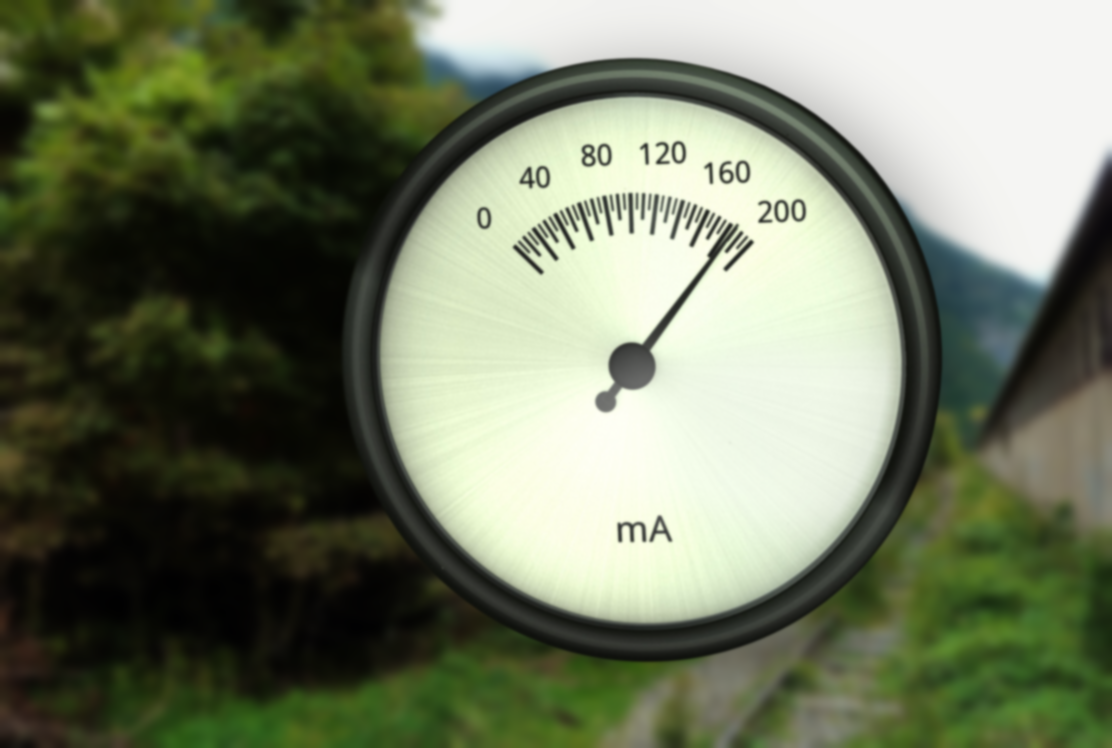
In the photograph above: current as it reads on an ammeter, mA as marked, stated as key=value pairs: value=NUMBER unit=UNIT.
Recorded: value=185 unit=mA
